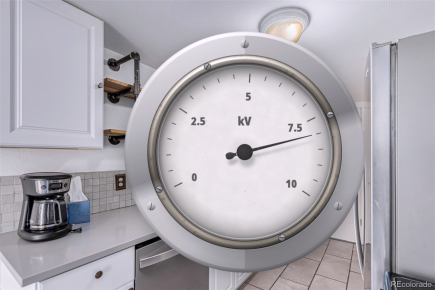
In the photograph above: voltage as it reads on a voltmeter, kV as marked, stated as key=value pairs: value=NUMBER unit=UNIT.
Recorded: value=8 unit=kV
